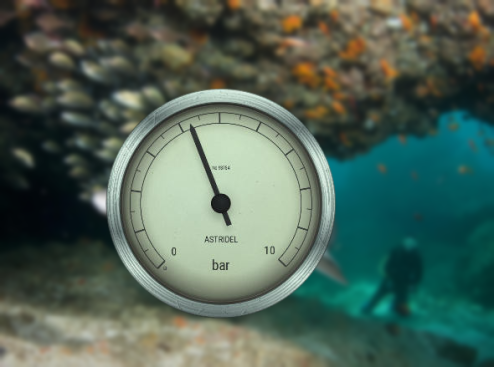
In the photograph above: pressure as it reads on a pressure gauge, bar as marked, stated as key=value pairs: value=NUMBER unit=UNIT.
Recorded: value=4.25 unit=bar
